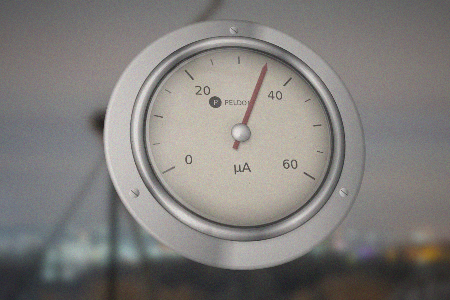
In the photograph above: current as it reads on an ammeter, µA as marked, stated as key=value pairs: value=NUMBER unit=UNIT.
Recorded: value=35 unit=µA
